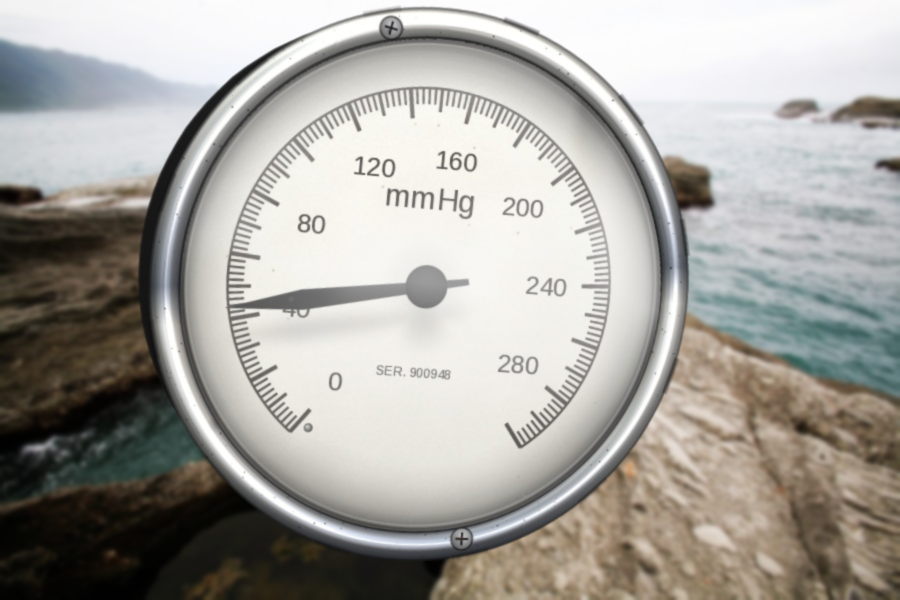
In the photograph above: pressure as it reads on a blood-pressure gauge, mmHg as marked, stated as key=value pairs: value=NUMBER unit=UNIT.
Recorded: value=44 unit=mmHg
